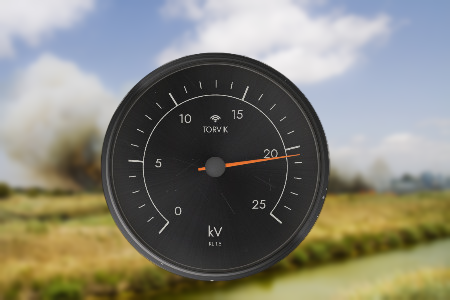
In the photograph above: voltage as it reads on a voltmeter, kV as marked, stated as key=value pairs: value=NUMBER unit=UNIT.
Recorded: value=20.5 unit=kV
